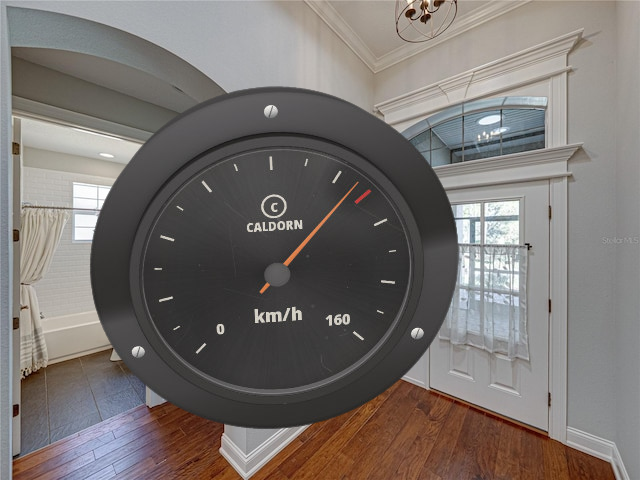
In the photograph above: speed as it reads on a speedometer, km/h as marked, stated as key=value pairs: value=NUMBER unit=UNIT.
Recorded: value=105 unit=km/h
